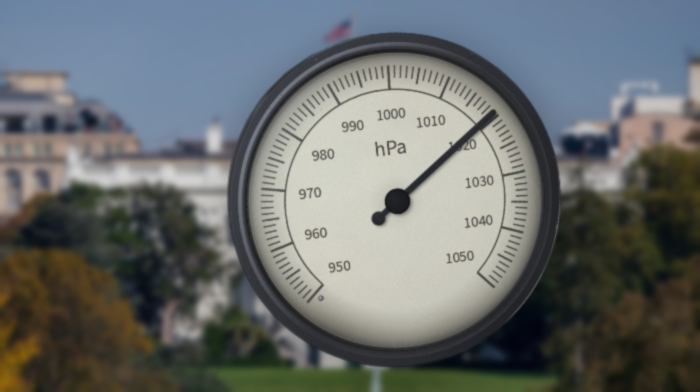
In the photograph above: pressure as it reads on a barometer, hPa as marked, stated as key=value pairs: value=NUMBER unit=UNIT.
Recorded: value=1019 unit=hPa
